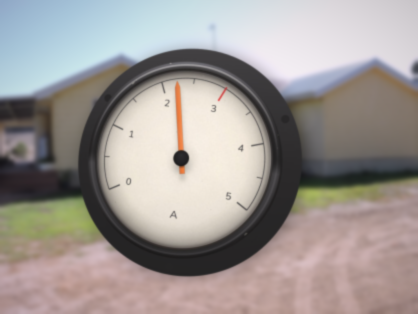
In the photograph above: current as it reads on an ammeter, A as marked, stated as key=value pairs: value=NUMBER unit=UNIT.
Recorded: value=2.25 unit=A
